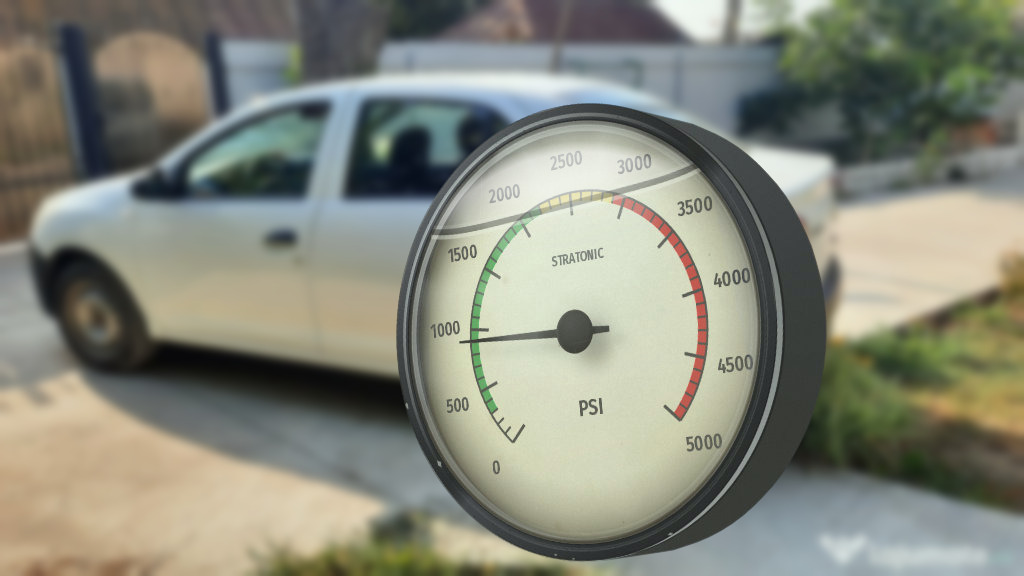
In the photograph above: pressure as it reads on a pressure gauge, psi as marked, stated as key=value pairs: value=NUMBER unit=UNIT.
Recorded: value=900 unit=psi
